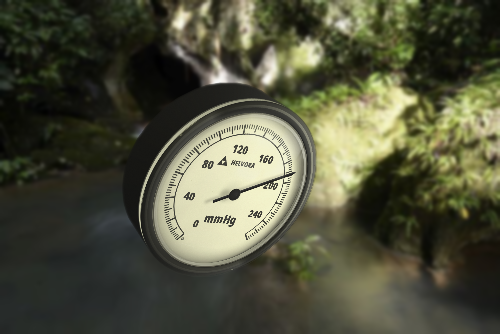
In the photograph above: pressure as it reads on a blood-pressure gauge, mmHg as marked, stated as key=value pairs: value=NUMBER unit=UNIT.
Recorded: value=190 unit=mmHg
